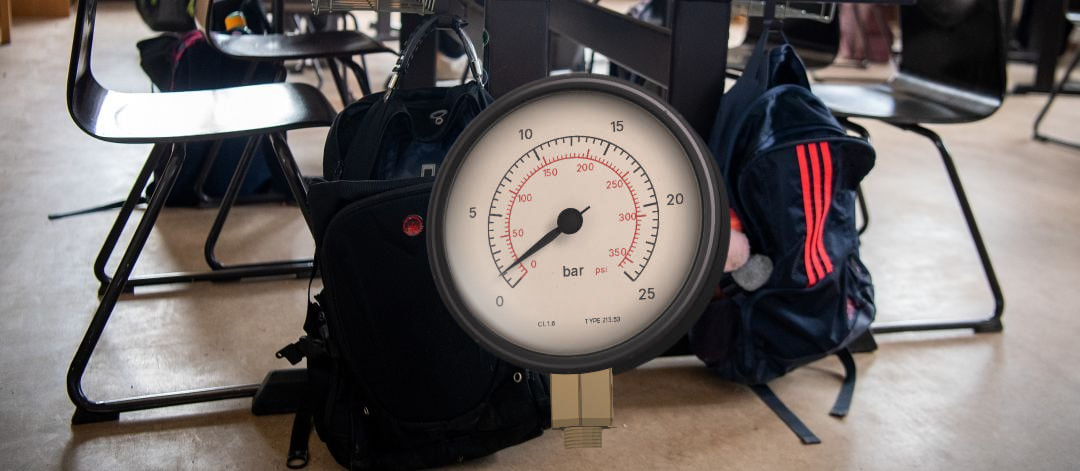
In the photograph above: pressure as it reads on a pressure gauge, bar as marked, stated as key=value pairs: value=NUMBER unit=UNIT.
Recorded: value=1 unit=bar
